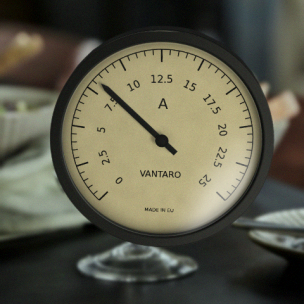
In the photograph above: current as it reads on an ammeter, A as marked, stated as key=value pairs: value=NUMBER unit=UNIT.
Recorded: value=8.25 unit=A
